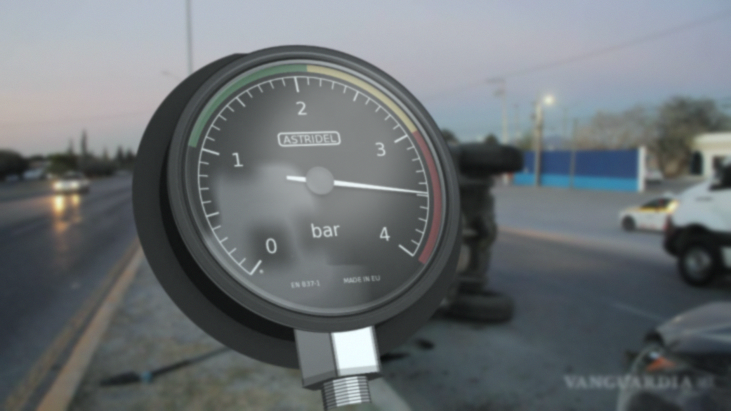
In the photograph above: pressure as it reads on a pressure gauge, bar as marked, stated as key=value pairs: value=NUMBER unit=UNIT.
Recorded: value=3.5 unit=bar
